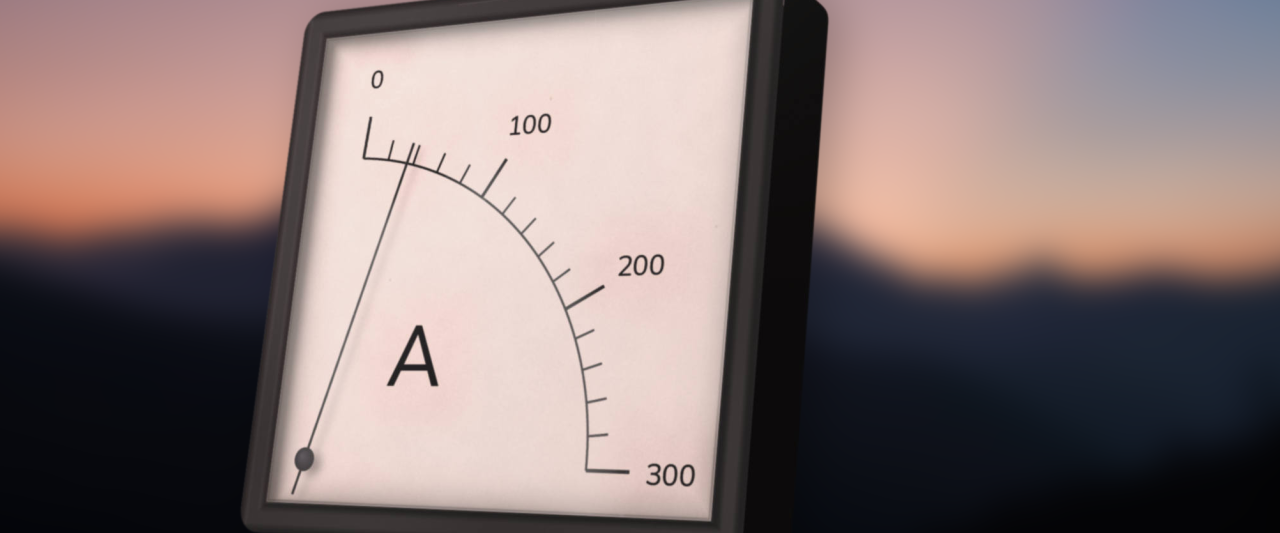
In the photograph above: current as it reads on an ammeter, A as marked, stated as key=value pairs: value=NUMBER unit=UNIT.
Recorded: value=40 unit=A
